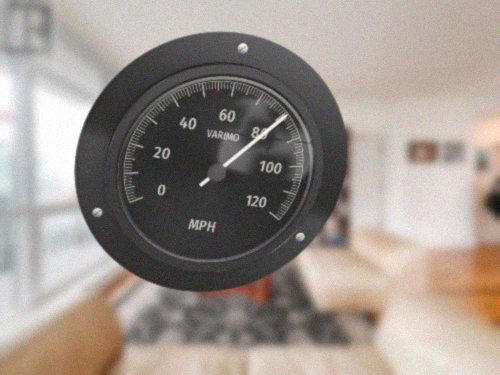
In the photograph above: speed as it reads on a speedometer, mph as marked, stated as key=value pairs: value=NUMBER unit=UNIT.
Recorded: value=80 unit=mph
